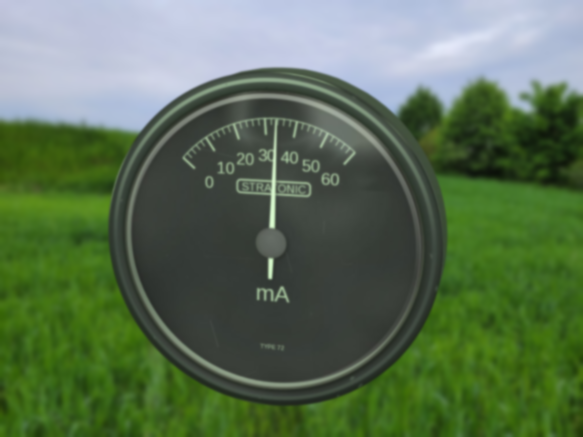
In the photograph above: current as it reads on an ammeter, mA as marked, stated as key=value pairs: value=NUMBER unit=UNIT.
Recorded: value=34 unit=mA
